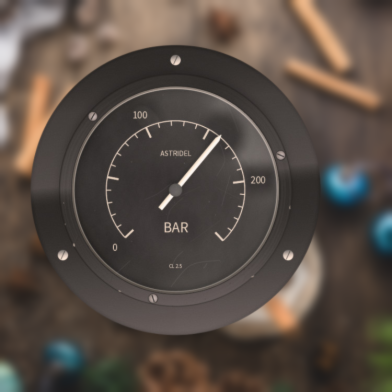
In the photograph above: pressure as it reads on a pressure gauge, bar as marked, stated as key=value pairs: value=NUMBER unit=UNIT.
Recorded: value=160 unit=bar
